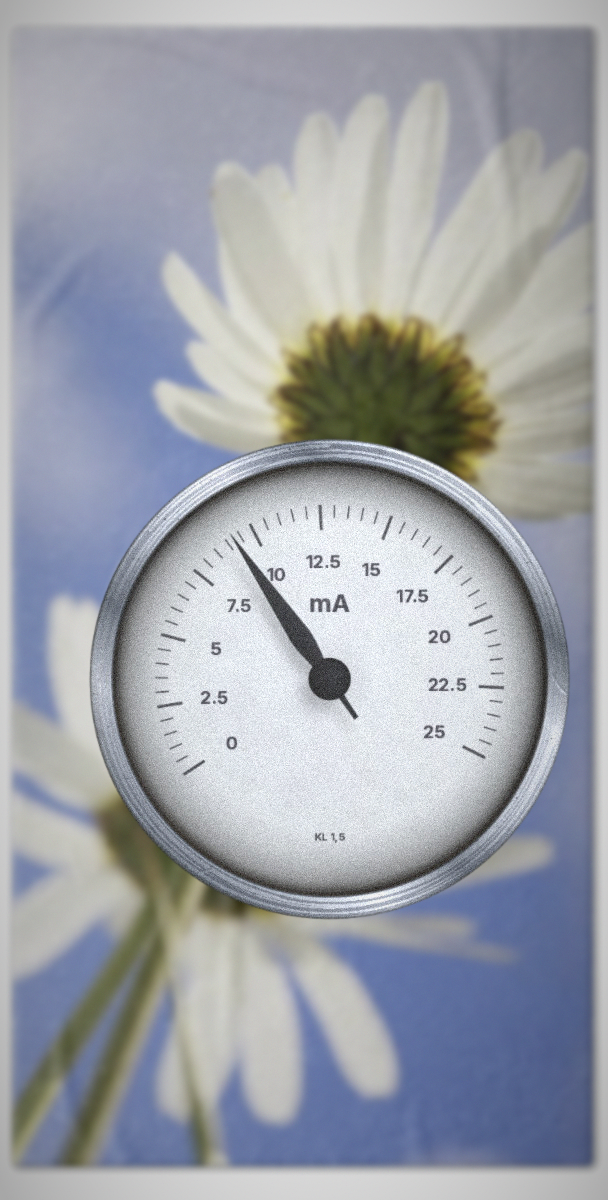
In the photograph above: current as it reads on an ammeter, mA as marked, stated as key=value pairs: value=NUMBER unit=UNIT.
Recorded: value=9.25 unit=mA
